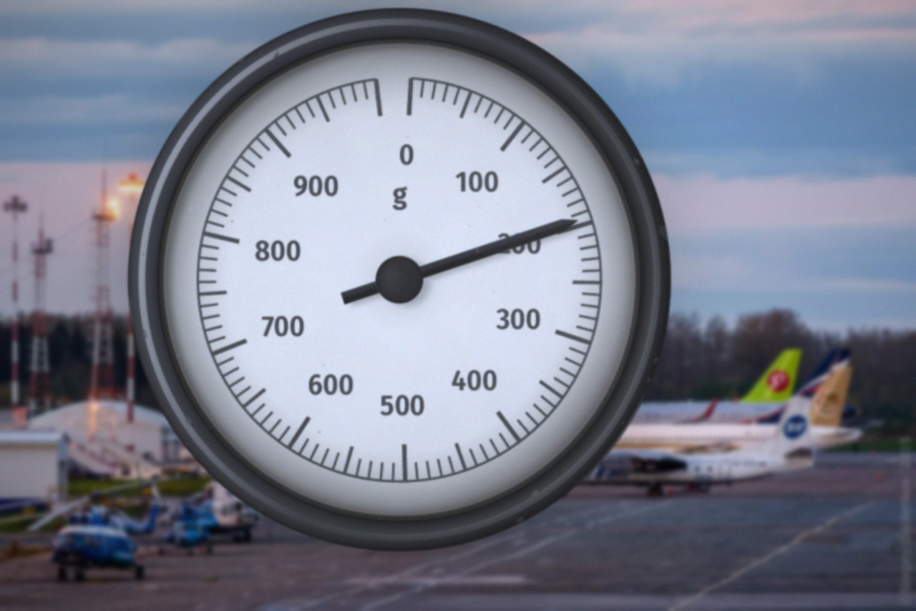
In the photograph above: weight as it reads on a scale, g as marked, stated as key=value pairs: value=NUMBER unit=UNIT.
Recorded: value=195 unit=g
